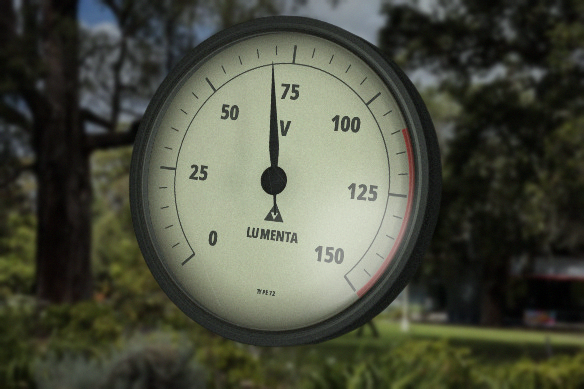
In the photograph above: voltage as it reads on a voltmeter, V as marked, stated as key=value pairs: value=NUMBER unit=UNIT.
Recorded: value=70 unit=V
